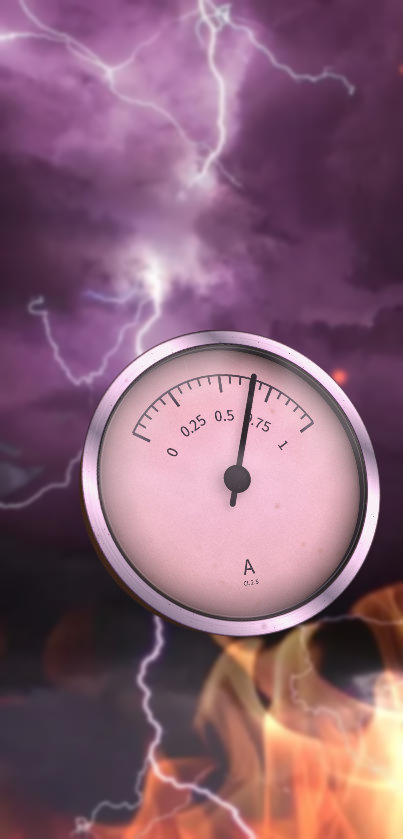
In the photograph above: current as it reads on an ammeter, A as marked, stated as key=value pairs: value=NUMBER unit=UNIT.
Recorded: value=0.65 unit=A
